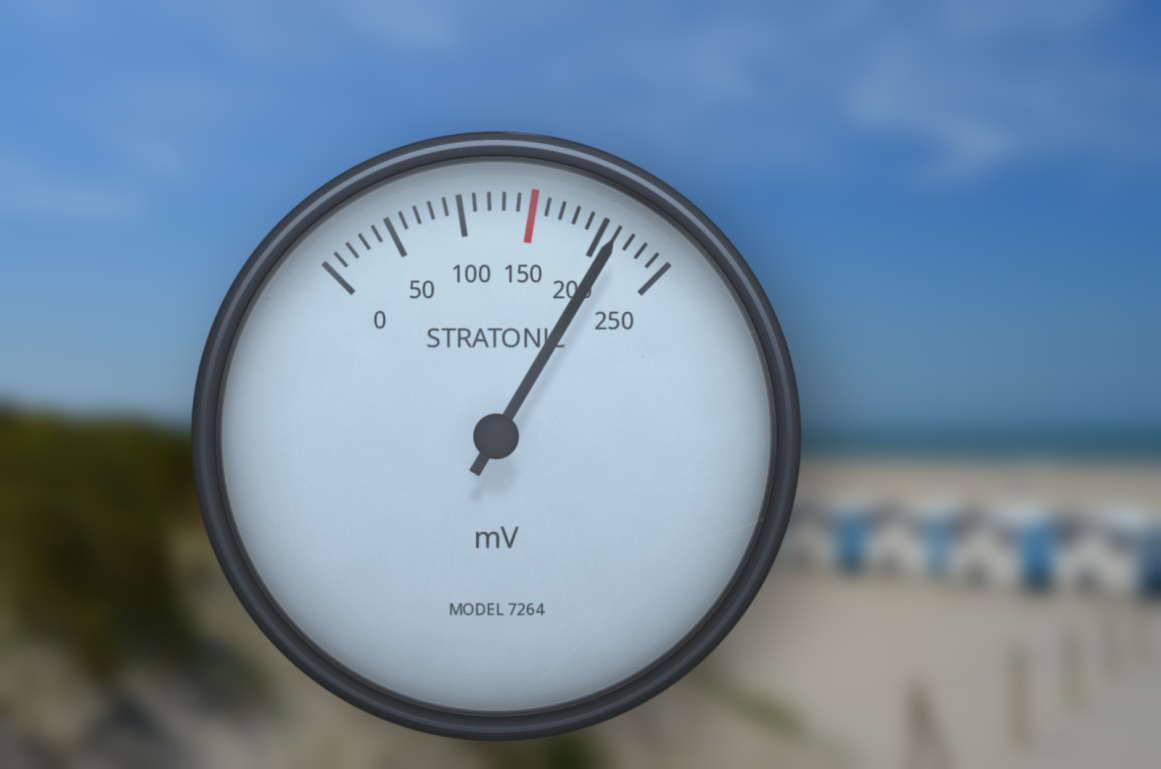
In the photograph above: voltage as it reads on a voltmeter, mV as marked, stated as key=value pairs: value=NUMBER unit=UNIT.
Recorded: value=210 unit=mV
